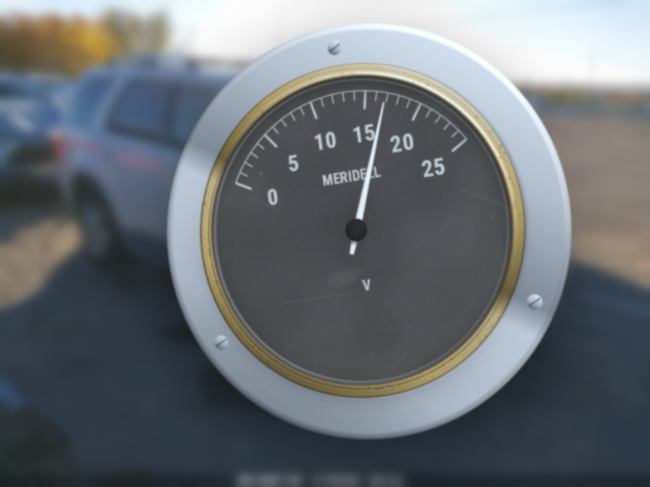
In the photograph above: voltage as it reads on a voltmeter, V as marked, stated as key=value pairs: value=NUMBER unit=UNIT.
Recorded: value=17 unit=V
